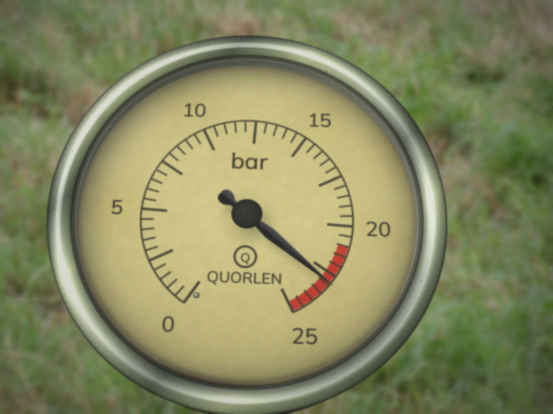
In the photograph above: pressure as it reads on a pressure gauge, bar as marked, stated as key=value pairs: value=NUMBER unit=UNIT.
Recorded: value=23 unit=bar
